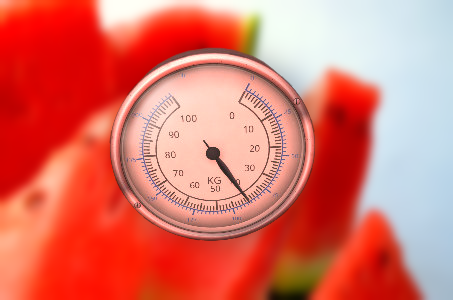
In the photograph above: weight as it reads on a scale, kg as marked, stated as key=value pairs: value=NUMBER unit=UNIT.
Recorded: value=40 unit=kg
